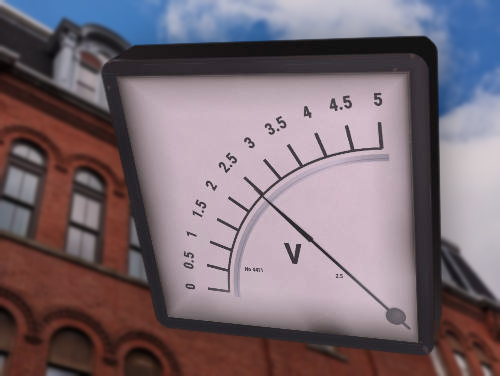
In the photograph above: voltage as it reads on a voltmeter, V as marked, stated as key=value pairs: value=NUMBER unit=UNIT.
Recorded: value=2.5 unit=V
